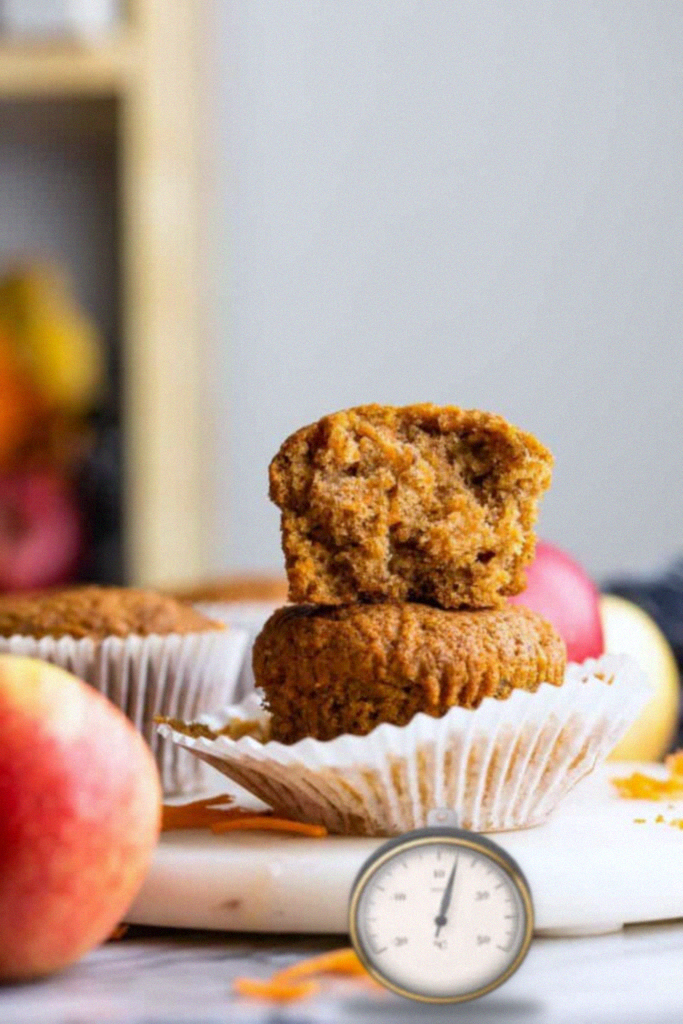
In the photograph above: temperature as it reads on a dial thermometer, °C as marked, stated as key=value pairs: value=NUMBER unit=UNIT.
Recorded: value=15 unit=°C
